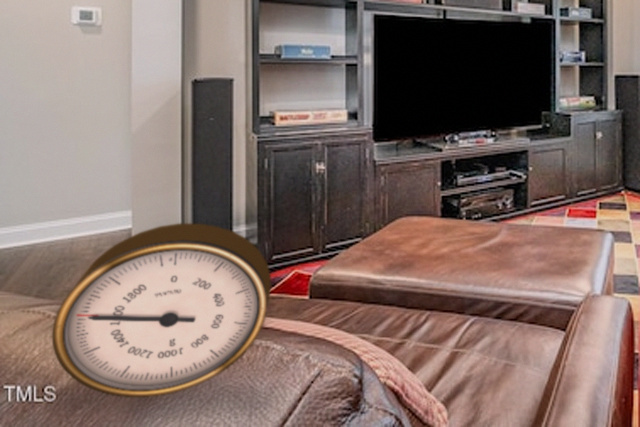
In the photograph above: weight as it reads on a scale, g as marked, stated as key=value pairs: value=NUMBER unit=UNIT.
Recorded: value=1600 unit=g
